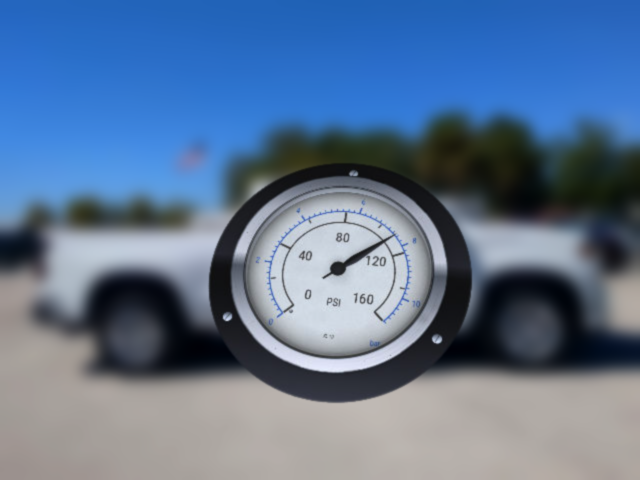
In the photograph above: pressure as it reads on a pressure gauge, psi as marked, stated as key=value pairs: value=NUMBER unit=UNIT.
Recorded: value=110 unit=psi
